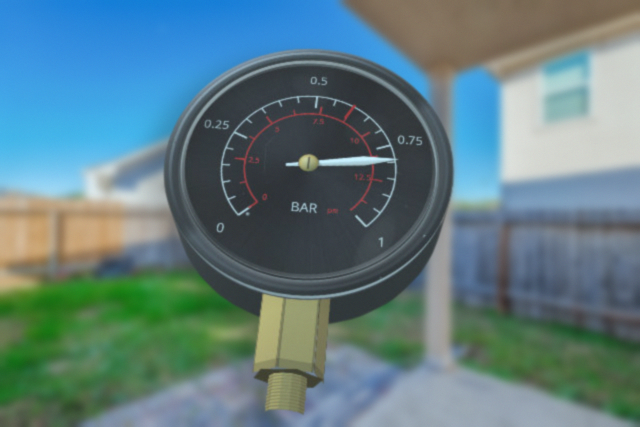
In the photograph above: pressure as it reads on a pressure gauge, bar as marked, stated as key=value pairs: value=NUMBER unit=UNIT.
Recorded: value=0.8 unit=bar
